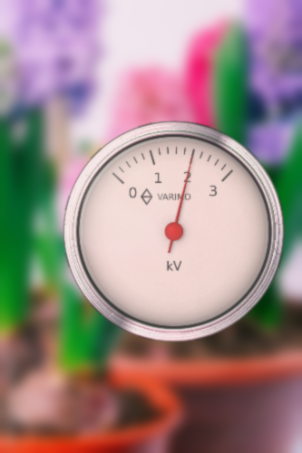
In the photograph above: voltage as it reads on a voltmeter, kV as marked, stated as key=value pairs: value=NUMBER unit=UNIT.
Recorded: value=2 unit=kV
